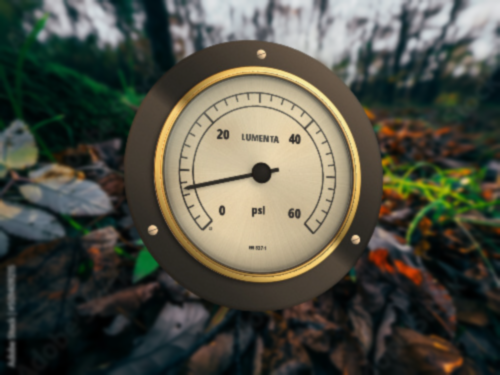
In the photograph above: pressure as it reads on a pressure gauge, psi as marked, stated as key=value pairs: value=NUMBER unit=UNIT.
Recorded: value=7 unit=psi
